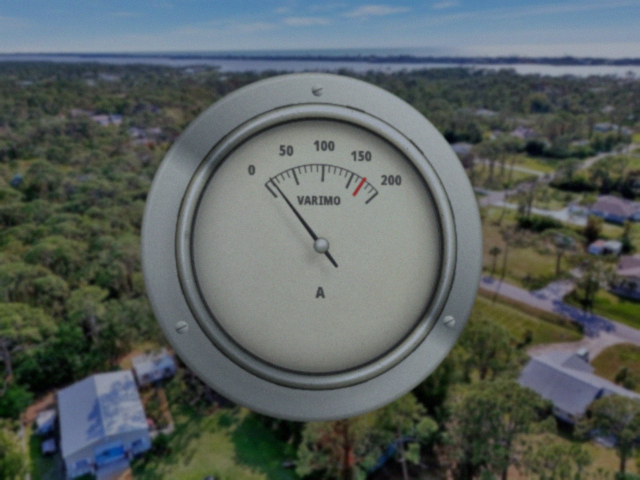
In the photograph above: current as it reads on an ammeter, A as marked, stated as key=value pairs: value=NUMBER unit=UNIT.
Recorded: value=10 unit=A
